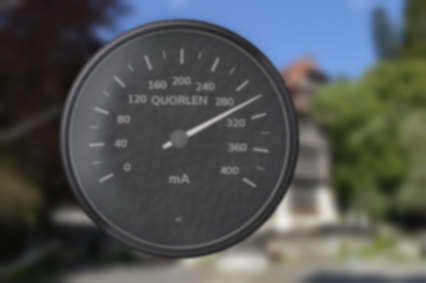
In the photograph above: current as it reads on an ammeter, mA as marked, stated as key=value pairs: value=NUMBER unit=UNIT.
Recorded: value=300 unit=mA
